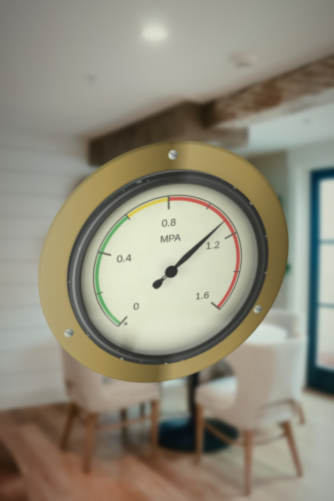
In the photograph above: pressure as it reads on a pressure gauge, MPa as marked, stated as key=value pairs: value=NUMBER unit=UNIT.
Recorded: value=1.1 unit=MPa
